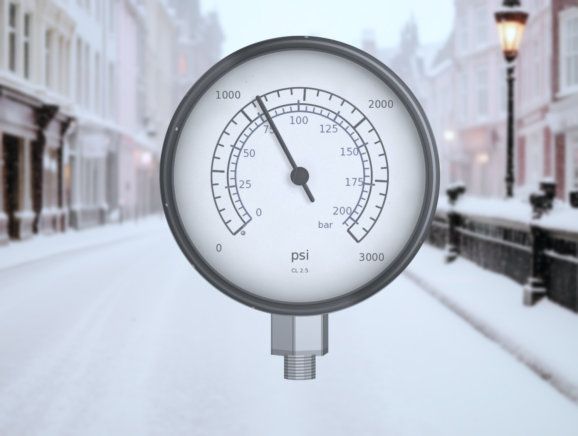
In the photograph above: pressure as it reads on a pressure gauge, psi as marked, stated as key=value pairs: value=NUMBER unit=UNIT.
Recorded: value=1150 unit=psi
